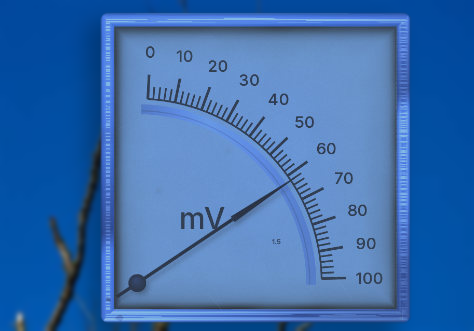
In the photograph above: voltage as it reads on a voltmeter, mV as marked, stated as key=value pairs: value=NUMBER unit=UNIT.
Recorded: value=62 unit=mV
